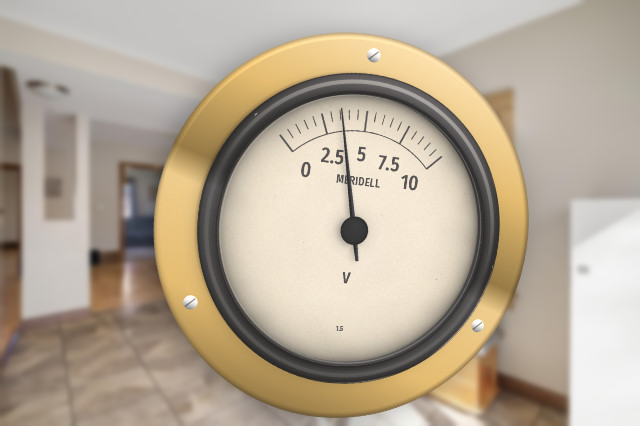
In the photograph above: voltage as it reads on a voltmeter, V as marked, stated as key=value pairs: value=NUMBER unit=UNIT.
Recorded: value=3.5 unit=V
